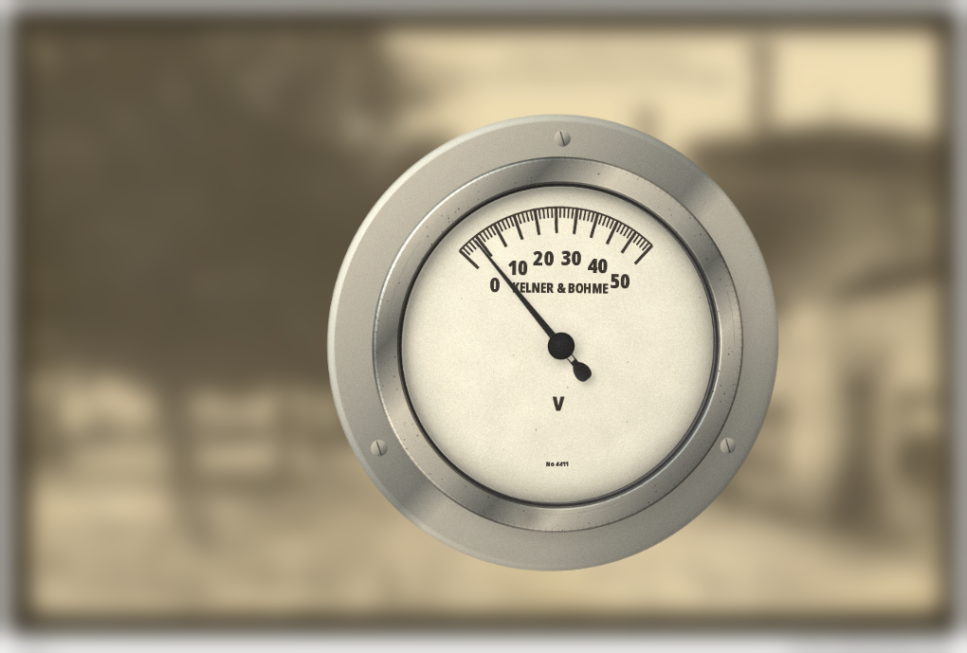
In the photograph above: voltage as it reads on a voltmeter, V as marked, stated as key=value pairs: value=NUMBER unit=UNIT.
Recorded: value=4 unit=V
